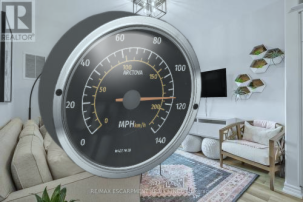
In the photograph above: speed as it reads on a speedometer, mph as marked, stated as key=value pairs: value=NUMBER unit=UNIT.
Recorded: value=115 unit=mph
